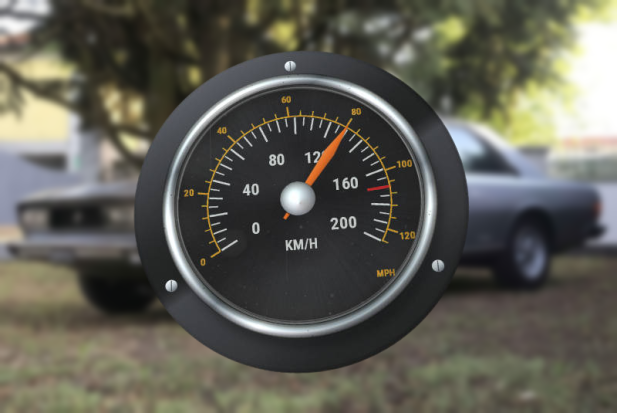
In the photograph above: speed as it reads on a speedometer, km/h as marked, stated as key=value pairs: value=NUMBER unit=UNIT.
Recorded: value=130 unit=km/h
